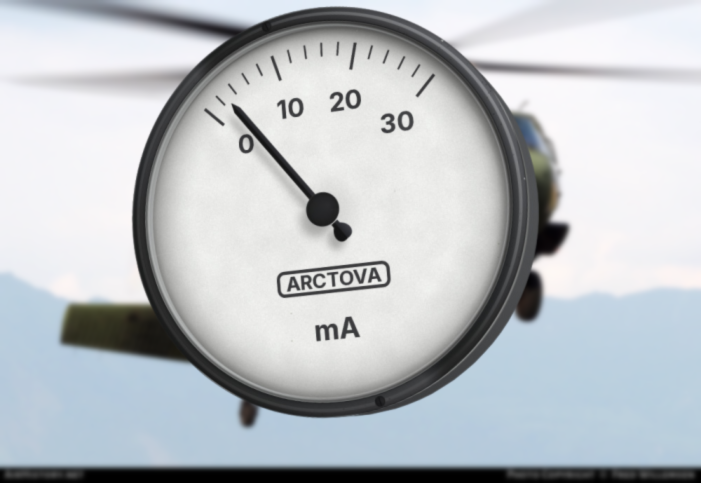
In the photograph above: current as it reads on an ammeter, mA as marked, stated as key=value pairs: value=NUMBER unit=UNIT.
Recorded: value=3 unit=mA
